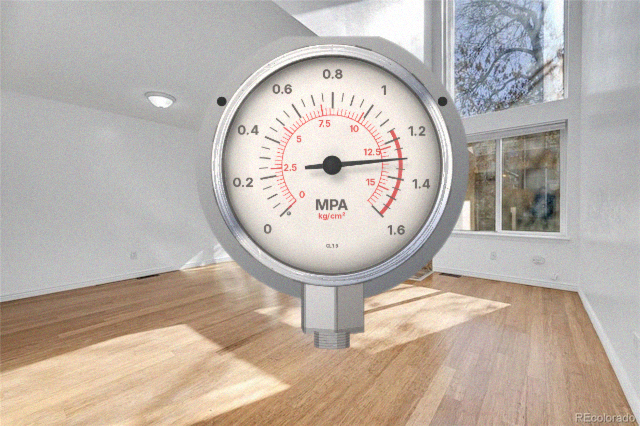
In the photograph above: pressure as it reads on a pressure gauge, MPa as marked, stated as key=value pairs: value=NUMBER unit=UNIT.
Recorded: value=1.3 unit=MPa
